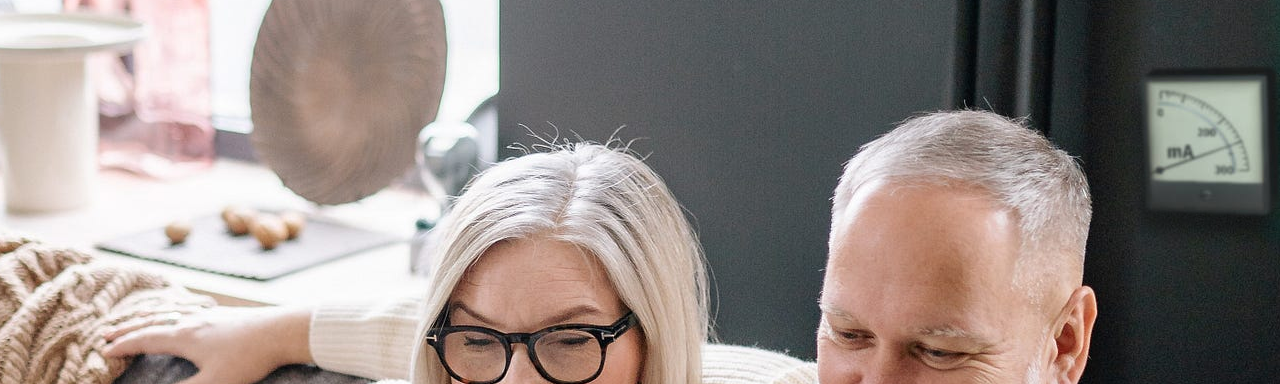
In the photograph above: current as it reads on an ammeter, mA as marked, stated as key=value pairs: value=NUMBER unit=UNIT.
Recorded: value=250 unit=mA
